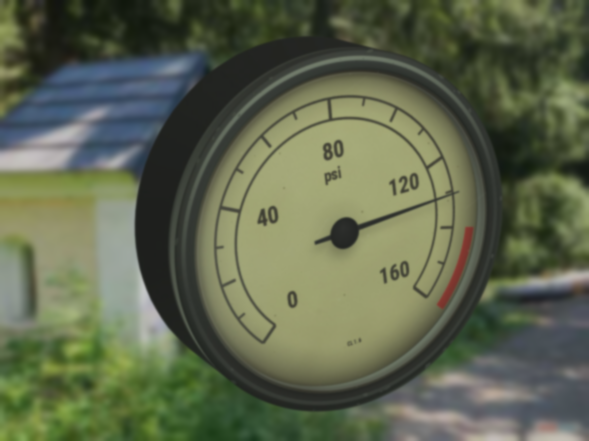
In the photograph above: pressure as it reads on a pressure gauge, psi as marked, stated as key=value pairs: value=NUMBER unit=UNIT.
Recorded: value=130 unit=psi
